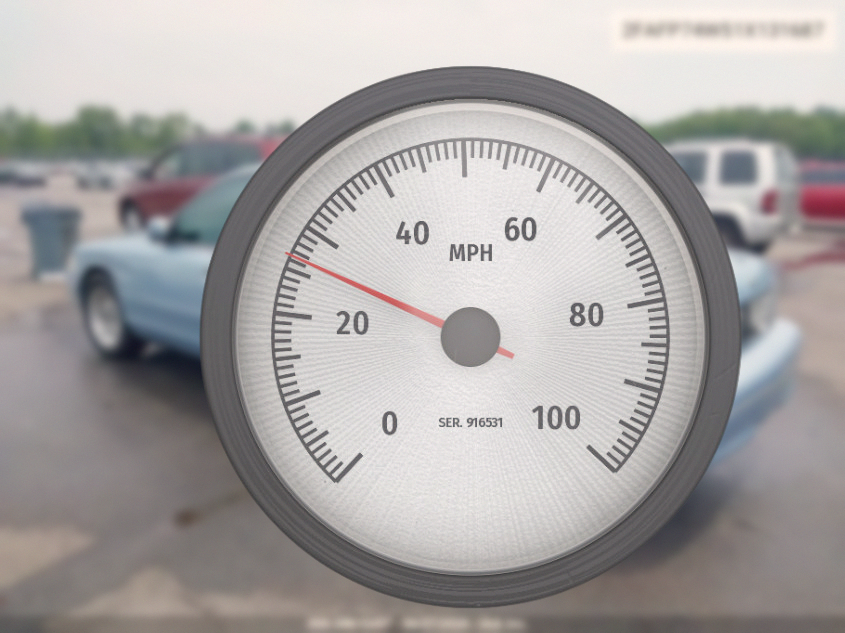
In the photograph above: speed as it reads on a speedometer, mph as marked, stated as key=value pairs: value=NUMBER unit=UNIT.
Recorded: value=26.5 unit=mph
